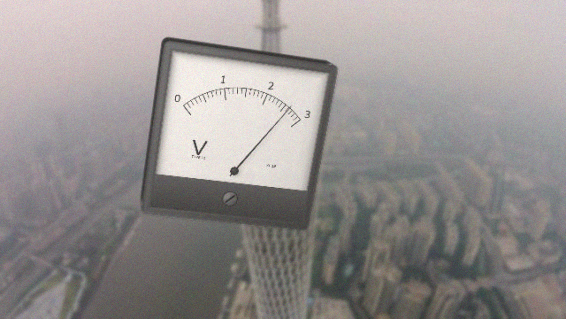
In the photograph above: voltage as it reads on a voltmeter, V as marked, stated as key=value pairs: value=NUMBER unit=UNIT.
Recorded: value=2.6 unit=V
